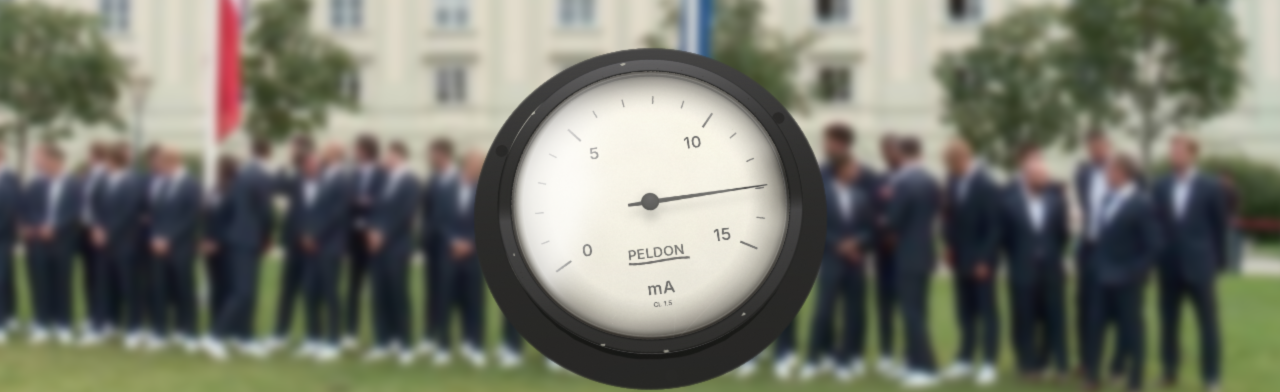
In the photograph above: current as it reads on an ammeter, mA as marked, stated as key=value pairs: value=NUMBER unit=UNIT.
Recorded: value=13 unit=mA
